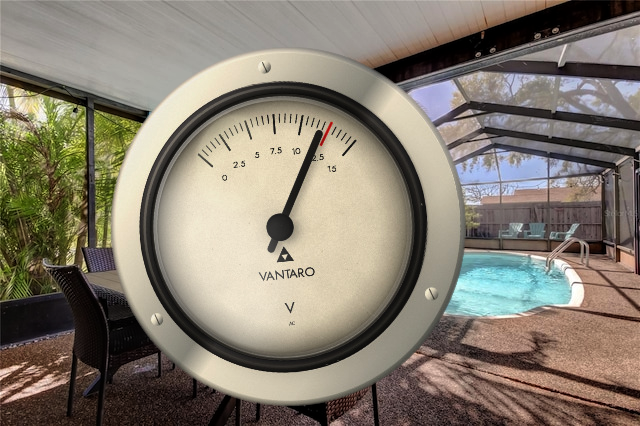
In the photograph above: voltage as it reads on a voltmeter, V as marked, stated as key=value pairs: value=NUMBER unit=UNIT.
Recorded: value=12 unit=V
